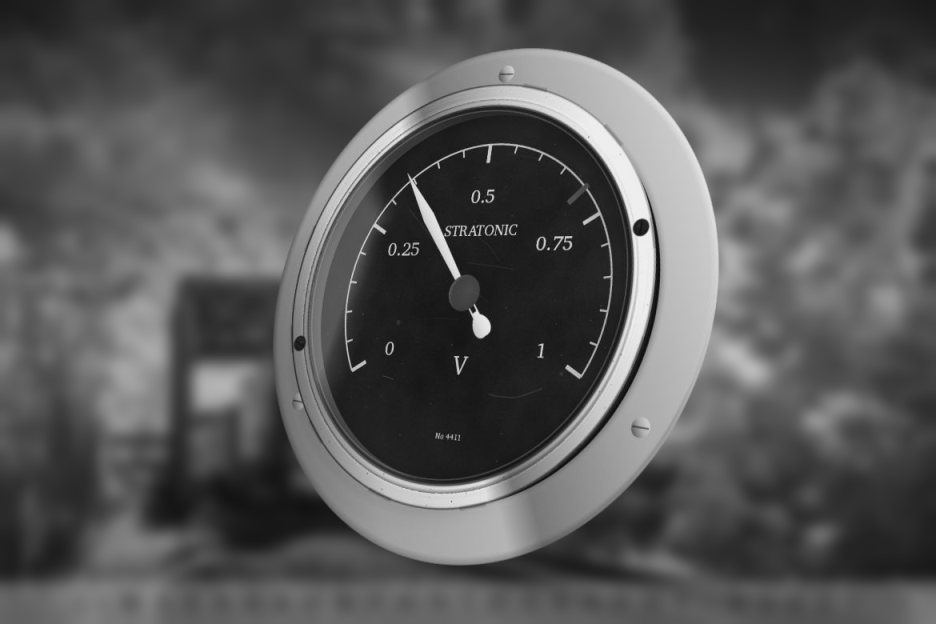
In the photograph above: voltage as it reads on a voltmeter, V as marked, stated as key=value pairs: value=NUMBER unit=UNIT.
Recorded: value=0.35 unit=V
